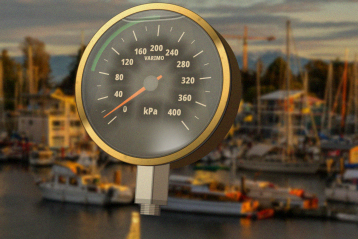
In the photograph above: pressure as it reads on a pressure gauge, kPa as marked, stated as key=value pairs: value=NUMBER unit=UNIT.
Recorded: value=10 unit=kPa
